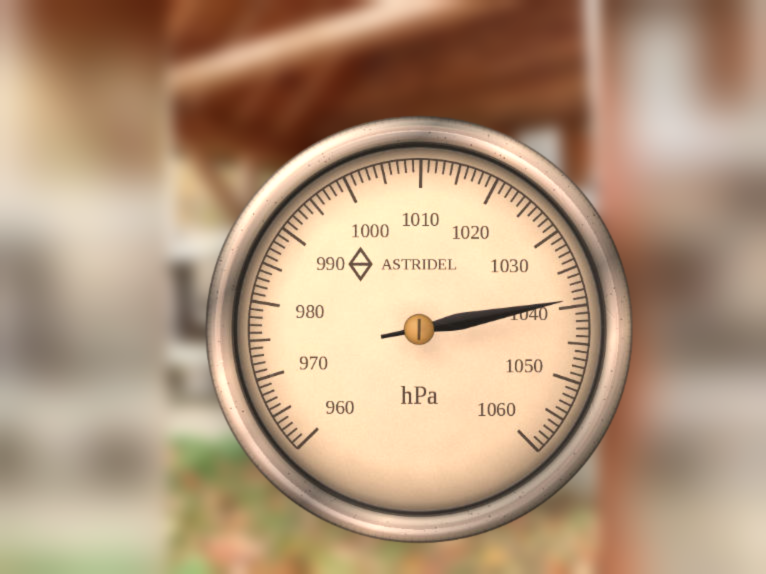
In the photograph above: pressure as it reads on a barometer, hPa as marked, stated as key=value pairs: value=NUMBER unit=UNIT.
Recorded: value=1039 unit=hPa
